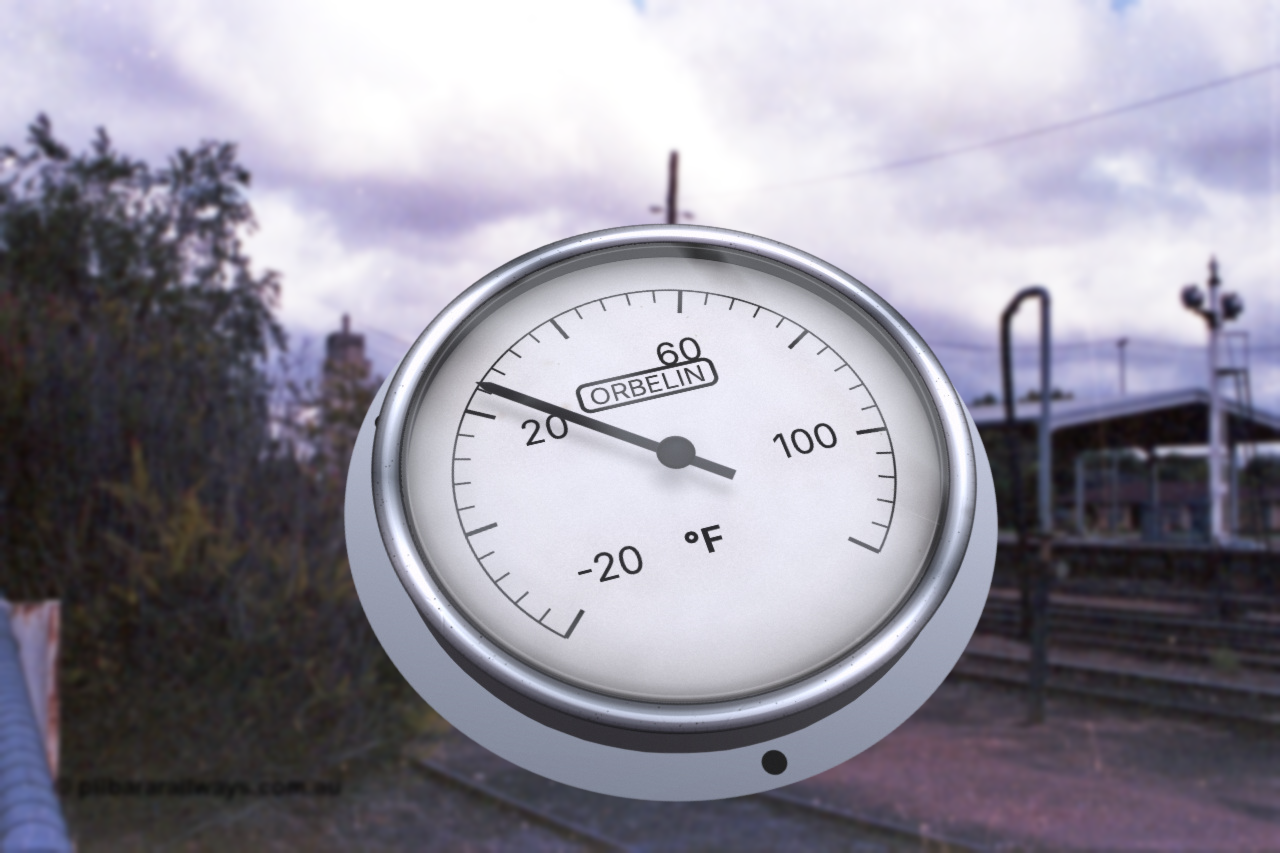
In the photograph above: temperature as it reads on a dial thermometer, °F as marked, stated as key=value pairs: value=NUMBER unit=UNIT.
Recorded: value=24 unit=°F
